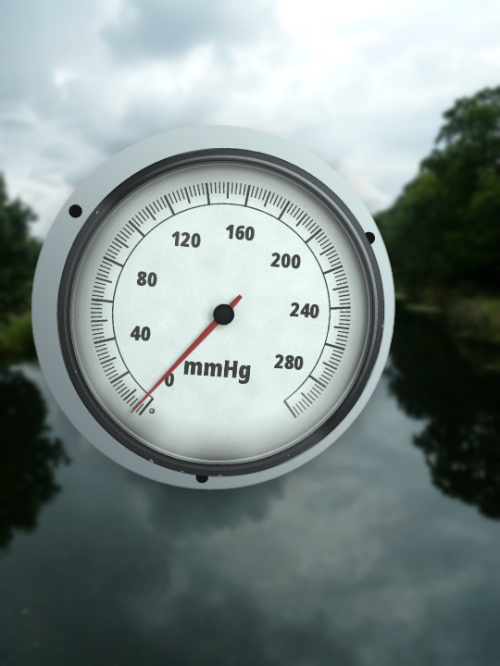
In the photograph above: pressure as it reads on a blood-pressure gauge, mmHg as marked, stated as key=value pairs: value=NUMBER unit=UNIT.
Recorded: value=4 unit=mmHg
